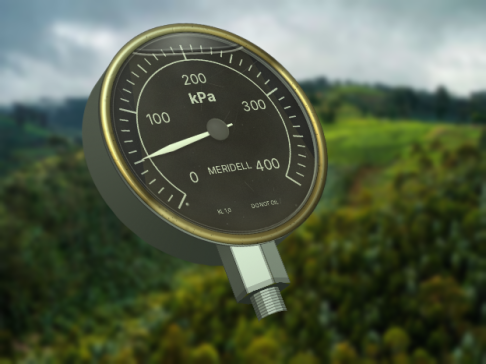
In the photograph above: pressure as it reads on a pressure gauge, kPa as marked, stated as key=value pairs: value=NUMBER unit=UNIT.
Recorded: value=50 unit=kPa
